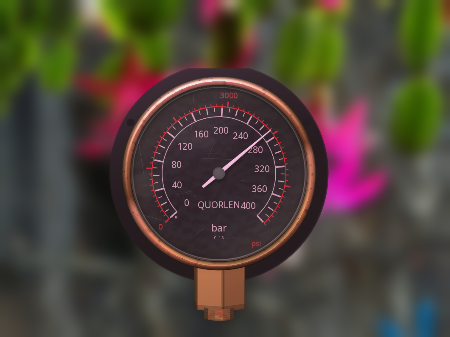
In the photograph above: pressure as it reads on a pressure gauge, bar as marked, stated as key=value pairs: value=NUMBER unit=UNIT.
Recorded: value=270 unit=bar
